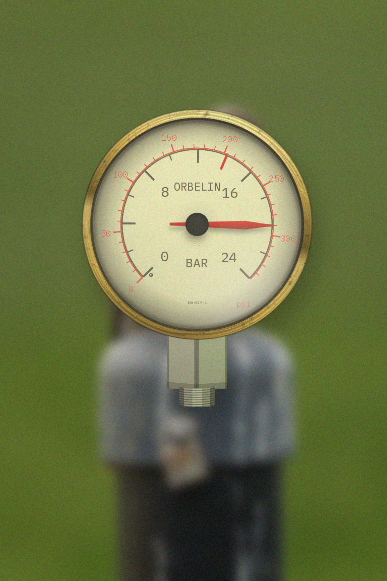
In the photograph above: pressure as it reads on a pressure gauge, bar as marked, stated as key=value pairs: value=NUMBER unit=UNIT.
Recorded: value=20 unit=bar
